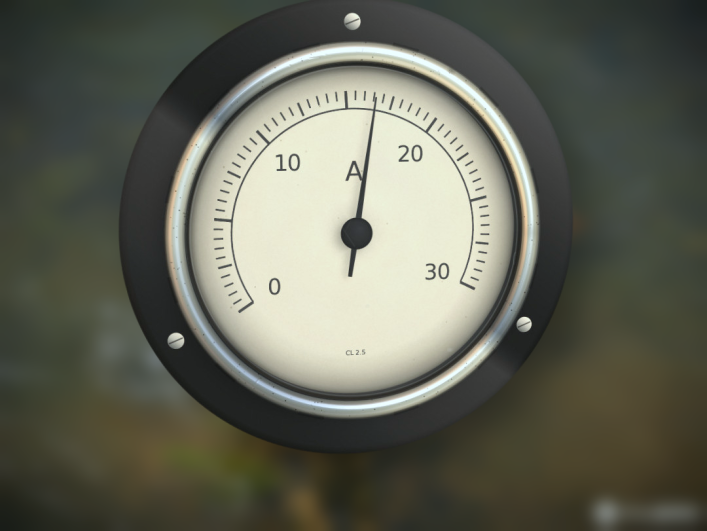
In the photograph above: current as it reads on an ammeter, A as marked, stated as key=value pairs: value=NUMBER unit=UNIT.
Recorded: value=16.5 unit=A
